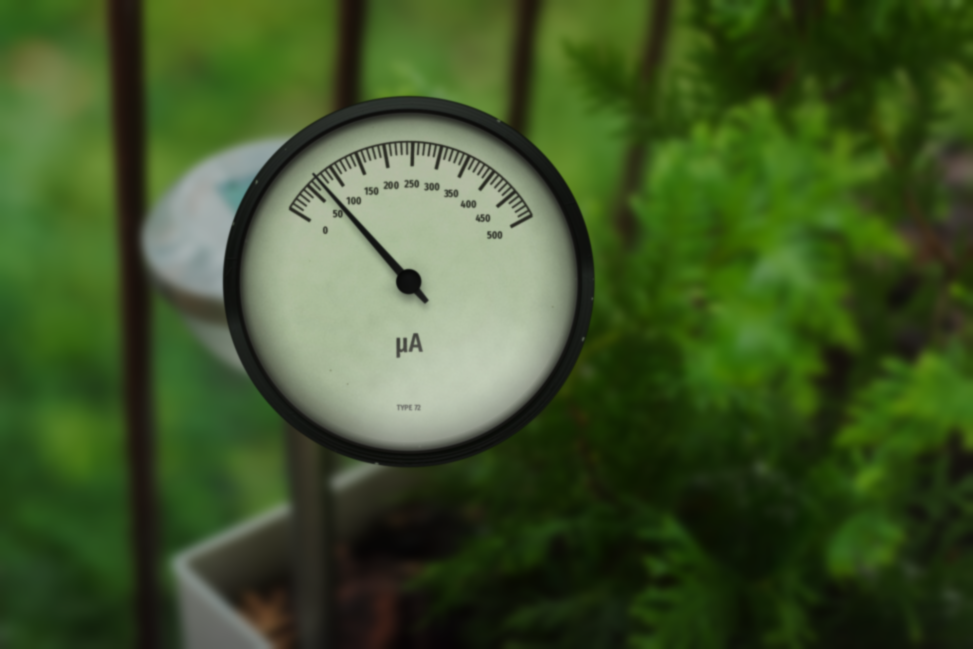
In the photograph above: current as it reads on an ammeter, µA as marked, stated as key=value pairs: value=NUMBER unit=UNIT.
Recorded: value=70 unit=µA
